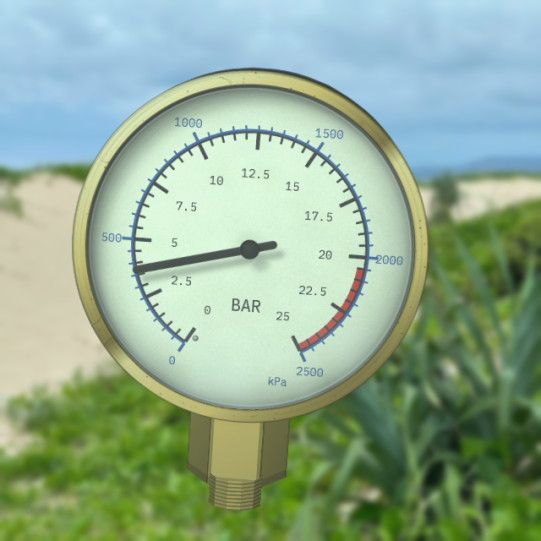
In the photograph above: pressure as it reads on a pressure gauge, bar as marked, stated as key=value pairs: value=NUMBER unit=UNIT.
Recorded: value=3.75 unit=bar
